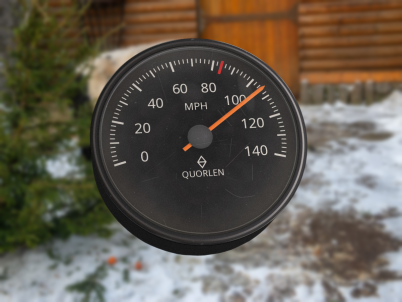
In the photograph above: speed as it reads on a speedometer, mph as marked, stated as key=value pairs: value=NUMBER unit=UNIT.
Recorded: value=106 unit=mph
